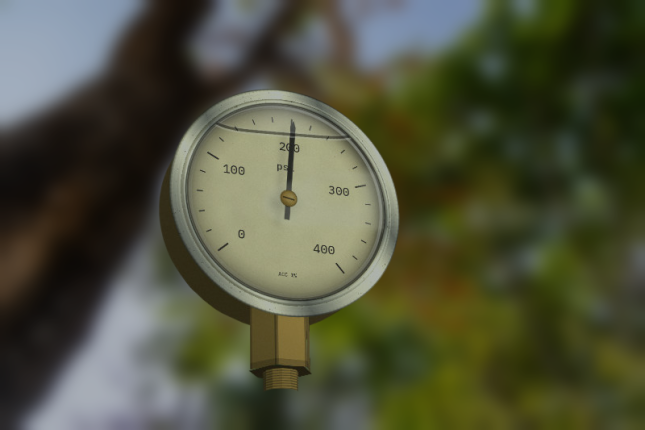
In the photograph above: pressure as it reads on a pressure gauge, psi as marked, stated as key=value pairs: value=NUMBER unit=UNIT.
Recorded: value=200 unit=psi
